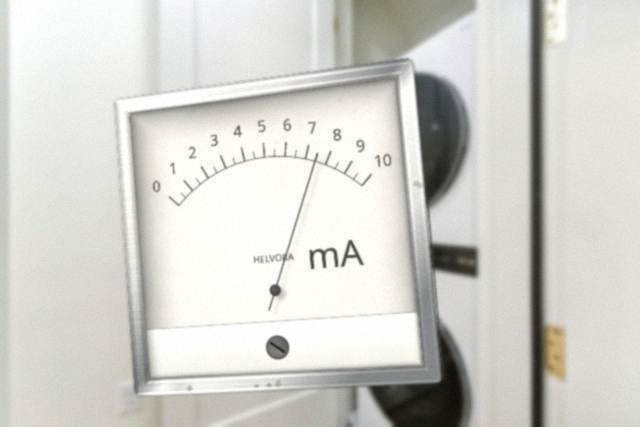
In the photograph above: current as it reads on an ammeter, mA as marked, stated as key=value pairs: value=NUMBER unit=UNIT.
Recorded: value=7.5 unit=mA
